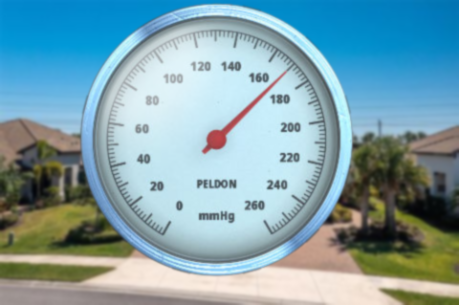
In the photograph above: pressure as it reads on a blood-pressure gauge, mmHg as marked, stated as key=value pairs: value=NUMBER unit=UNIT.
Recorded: value=170 unit=mmHg
